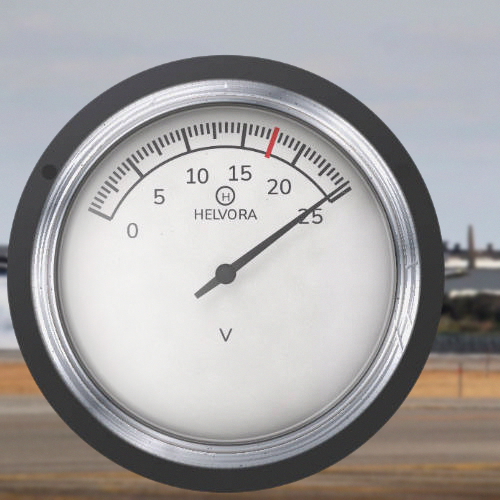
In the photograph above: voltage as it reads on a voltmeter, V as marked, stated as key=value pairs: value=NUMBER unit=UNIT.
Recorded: value=24.5 unit=V
